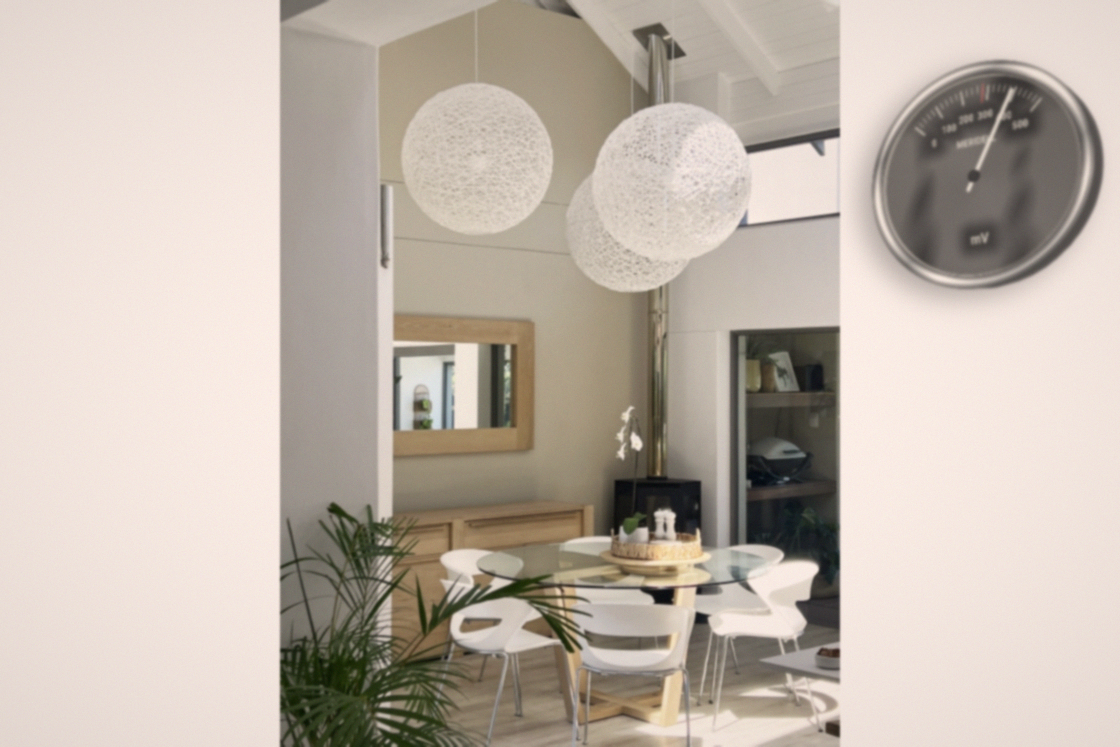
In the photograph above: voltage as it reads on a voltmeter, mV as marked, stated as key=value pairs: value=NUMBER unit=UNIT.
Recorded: value=400 unit=mV
